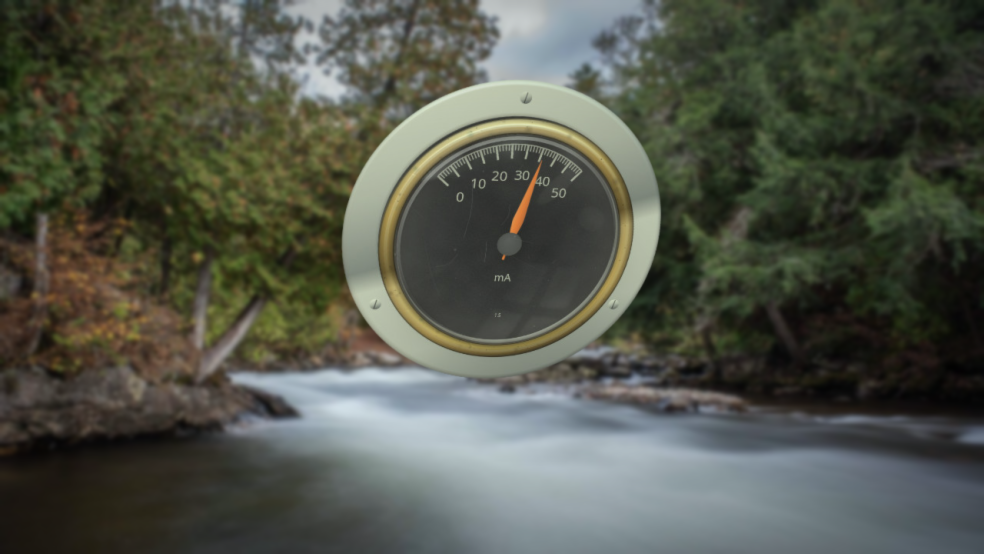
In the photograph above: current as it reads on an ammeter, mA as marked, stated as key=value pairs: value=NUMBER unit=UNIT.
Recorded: value=35 unit=mA
